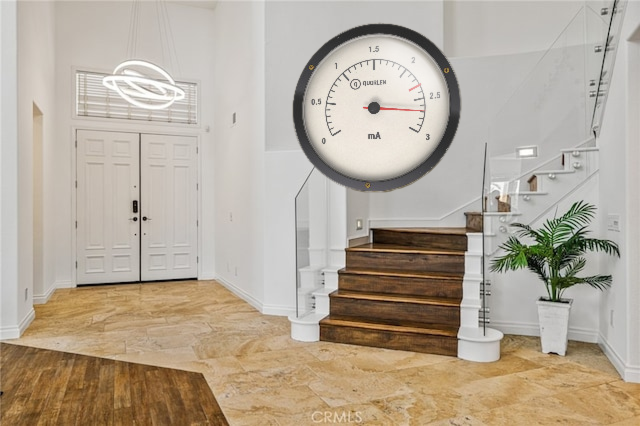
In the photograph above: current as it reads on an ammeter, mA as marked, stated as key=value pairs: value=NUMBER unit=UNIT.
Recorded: value=2.7 unit=mA
